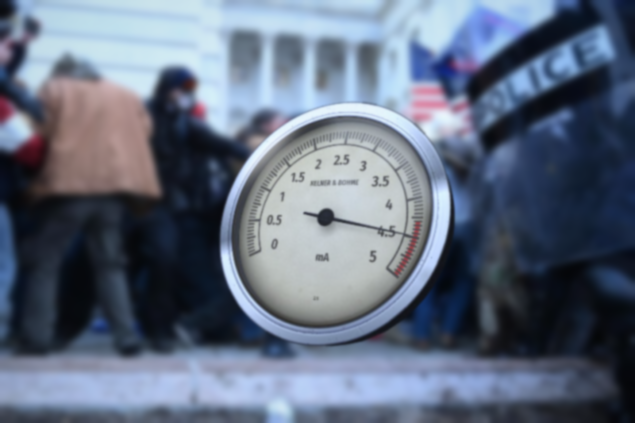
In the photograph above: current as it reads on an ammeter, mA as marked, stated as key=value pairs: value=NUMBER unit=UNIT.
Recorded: value=4.5 unit=mA
